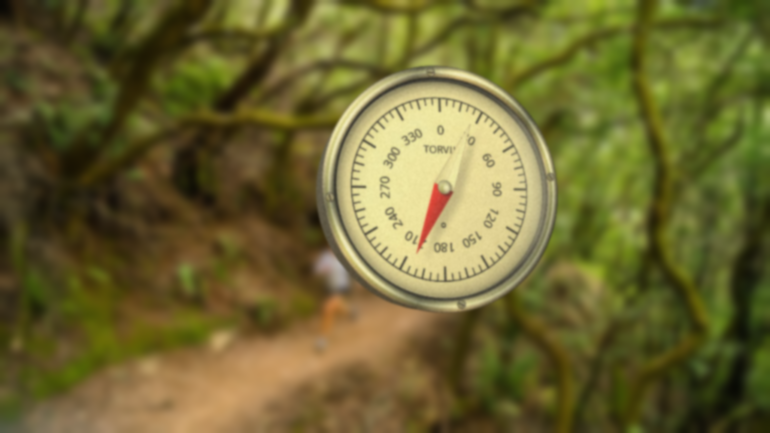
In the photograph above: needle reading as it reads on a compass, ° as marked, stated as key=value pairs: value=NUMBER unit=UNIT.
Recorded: value=205 unit=°
